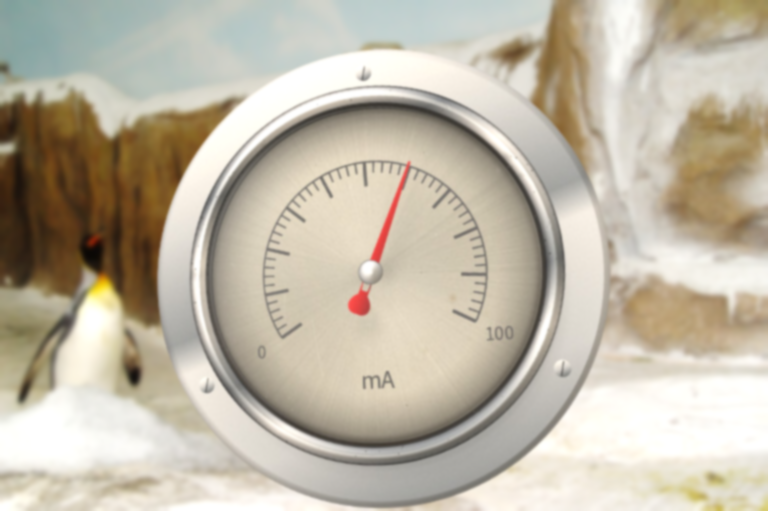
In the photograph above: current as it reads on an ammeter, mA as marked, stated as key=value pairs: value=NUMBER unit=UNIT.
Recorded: value=60 unit=mA
